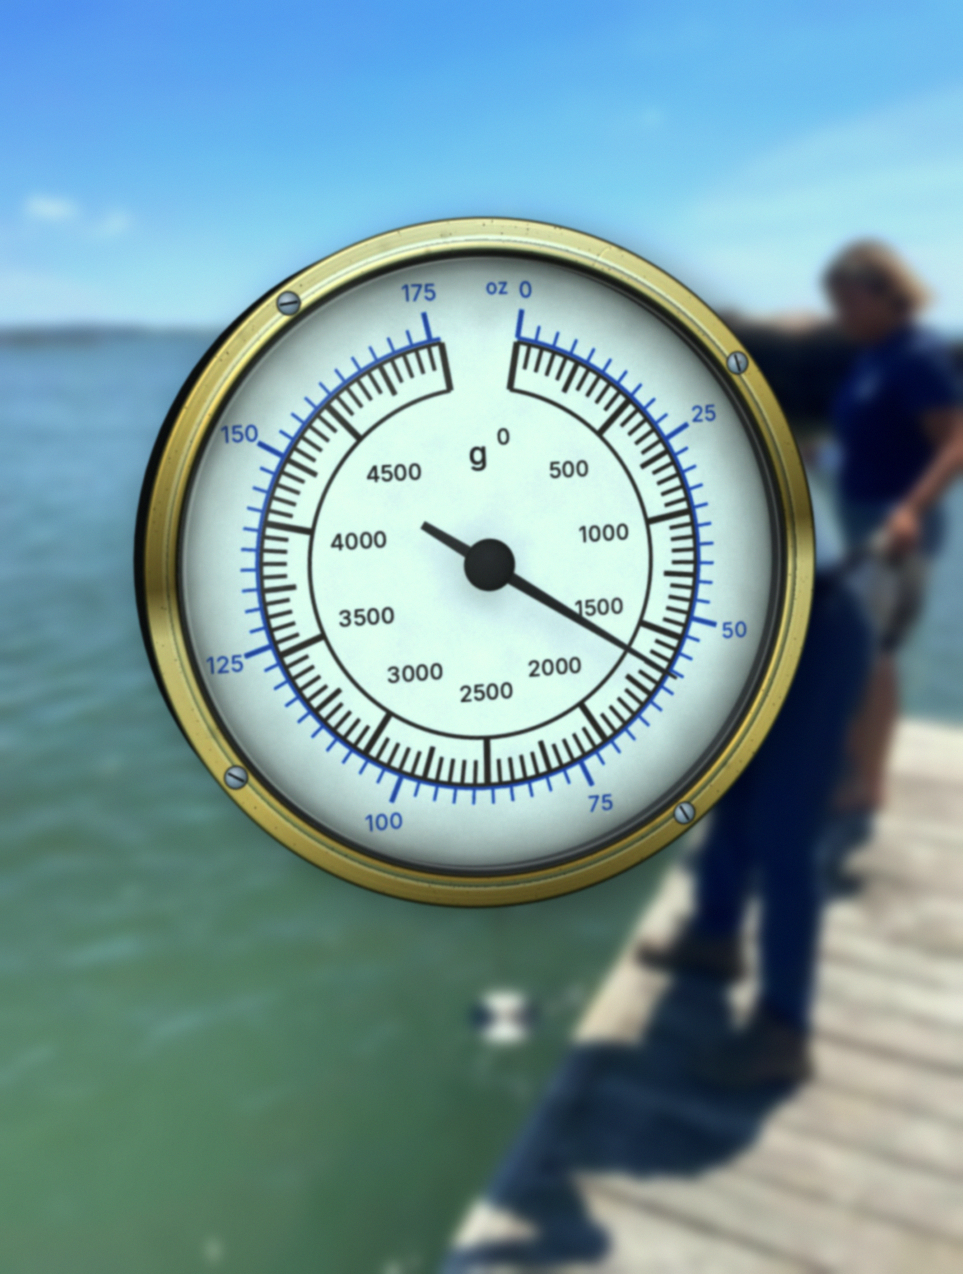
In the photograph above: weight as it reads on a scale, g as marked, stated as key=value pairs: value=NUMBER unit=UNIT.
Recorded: value=1650 unit=g
